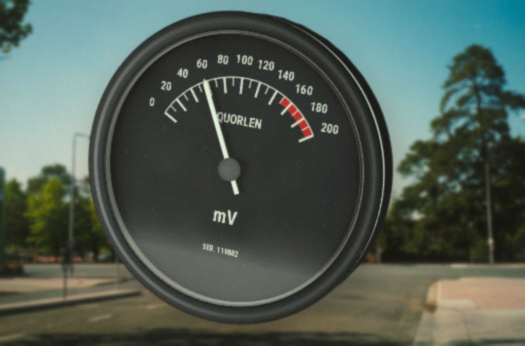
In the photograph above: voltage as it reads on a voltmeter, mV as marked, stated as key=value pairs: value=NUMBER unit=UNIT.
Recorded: value=60 unit=mV
